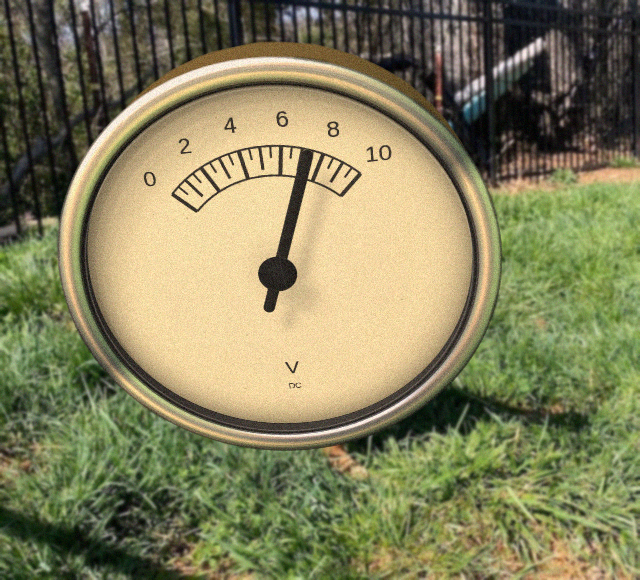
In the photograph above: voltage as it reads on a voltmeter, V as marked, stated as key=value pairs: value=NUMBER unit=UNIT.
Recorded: value=7.25 unit=V
